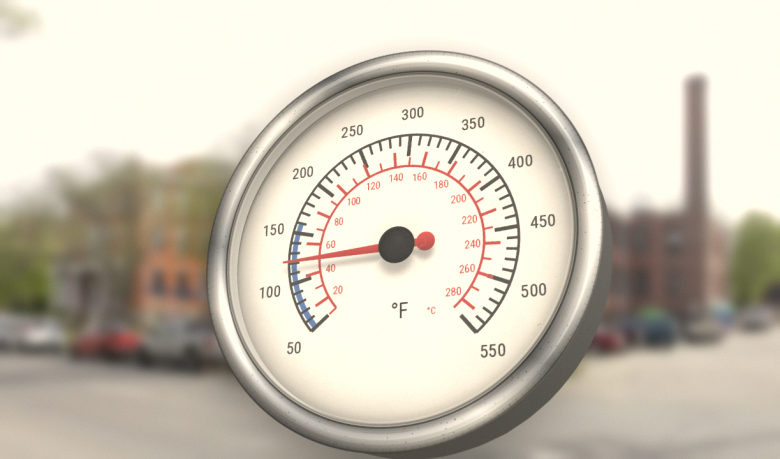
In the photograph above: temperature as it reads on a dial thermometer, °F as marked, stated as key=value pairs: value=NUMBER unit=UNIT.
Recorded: value=120 unit=°F
